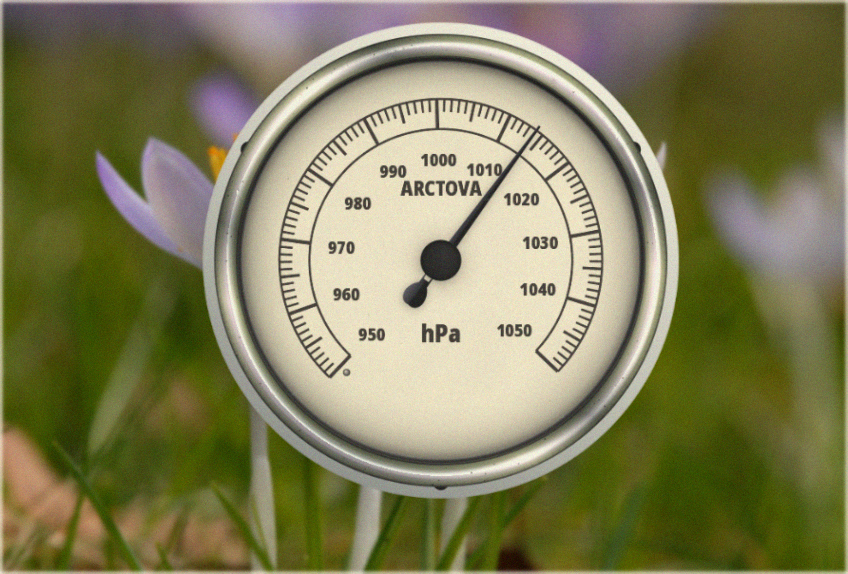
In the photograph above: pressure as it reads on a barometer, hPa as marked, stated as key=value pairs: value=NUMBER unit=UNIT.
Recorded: value=1014 unit=hPa
